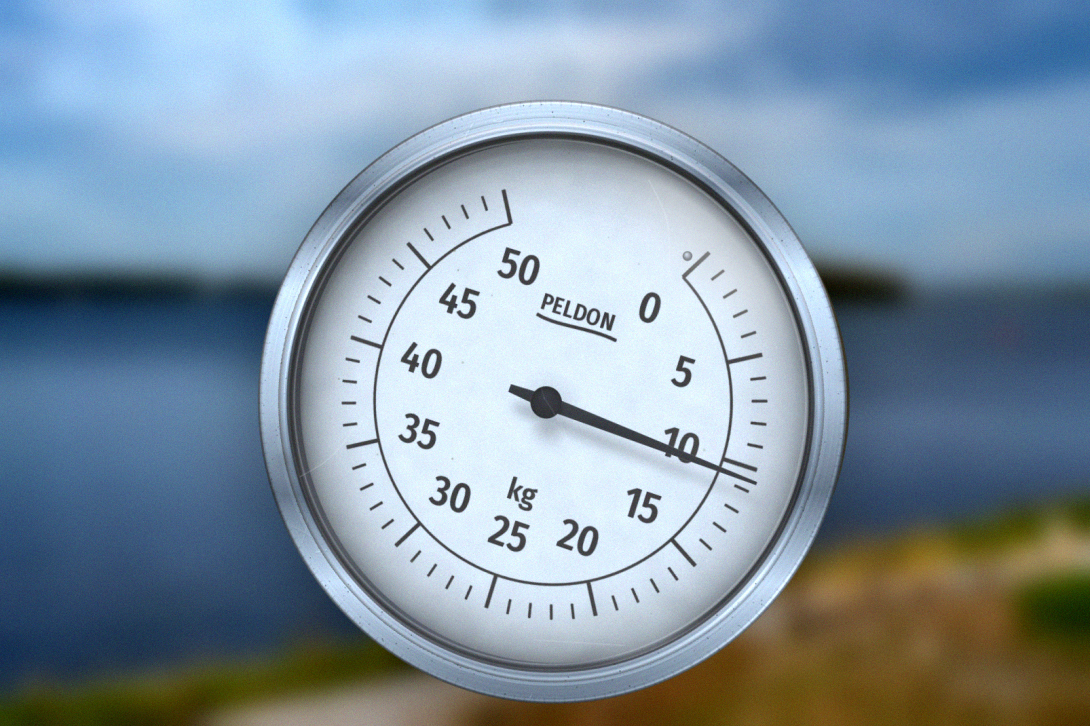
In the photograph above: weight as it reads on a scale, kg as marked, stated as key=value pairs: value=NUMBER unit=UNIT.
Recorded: value=10.5 unit=kg
